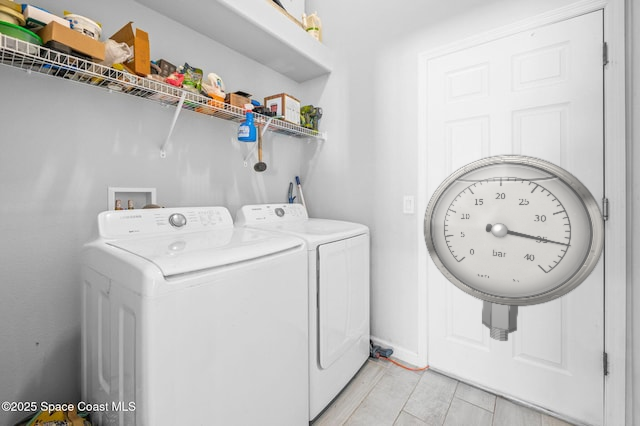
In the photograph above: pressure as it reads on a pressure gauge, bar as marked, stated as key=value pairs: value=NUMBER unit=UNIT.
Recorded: value=35 unit=bar
